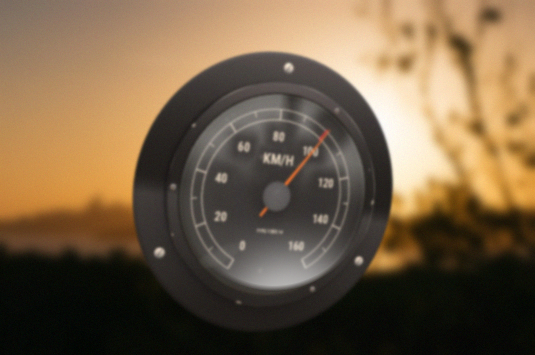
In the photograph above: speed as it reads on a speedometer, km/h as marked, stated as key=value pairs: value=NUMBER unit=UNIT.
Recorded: value=100 unit=km/h
